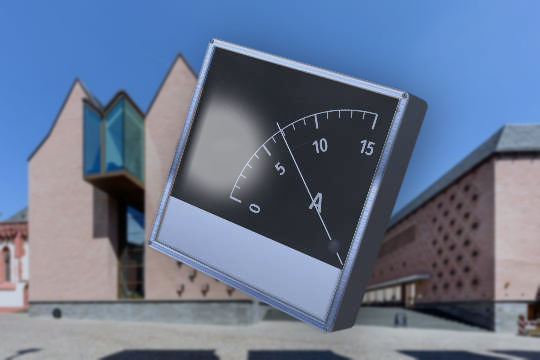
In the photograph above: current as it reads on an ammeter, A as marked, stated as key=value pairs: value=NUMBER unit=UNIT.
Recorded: value=7 unit=A
